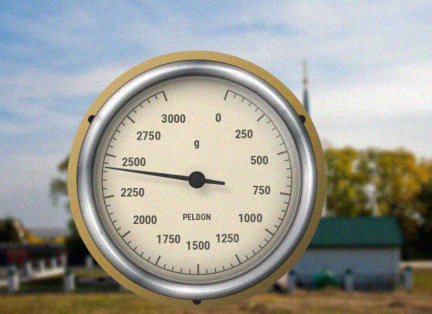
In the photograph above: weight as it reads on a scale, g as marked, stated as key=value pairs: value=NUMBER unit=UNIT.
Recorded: value=2425 unit=g
